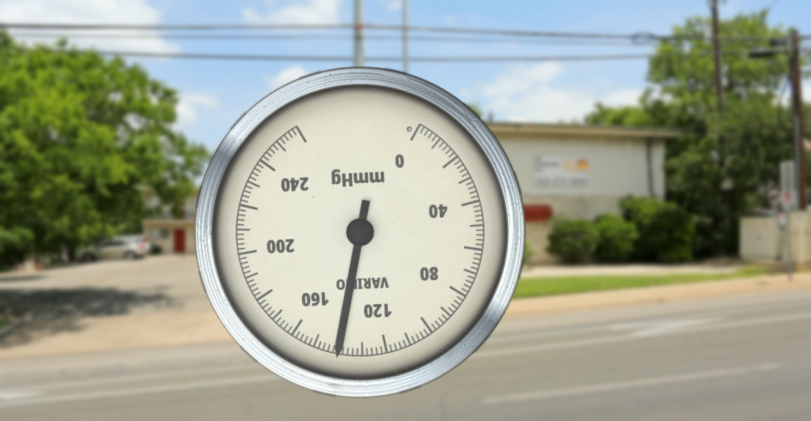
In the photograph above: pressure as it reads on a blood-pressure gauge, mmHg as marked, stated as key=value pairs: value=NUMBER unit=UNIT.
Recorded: value=140 unit=mmHg
